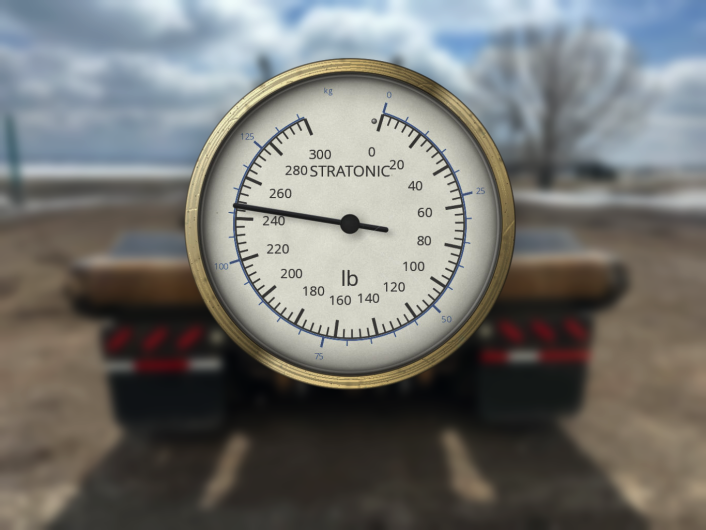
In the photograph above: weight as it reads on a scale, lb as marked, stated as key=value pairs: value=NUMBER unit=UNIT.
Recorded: value=246 unit=lb
